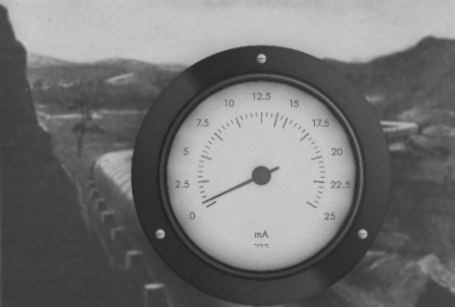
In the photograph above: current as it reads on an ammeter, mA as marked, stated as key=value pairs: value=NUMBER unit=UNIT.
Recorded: value=0.5 unit=mA
